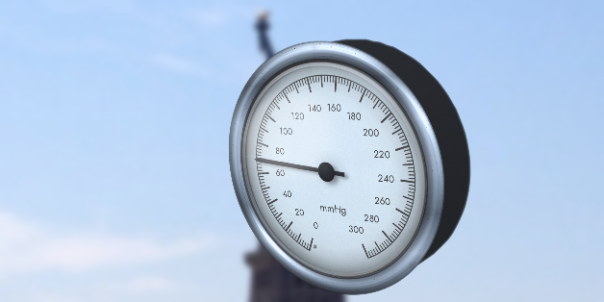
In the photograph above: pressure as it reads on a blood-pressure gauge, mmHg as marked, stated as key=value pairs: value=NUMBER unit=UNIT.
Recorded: value=70 unit=mmHg
